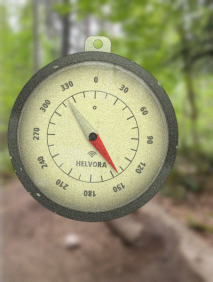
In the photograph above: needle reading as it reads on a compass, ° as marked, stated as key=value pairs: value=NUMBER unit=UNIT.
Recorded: value=142.5 unit=°
